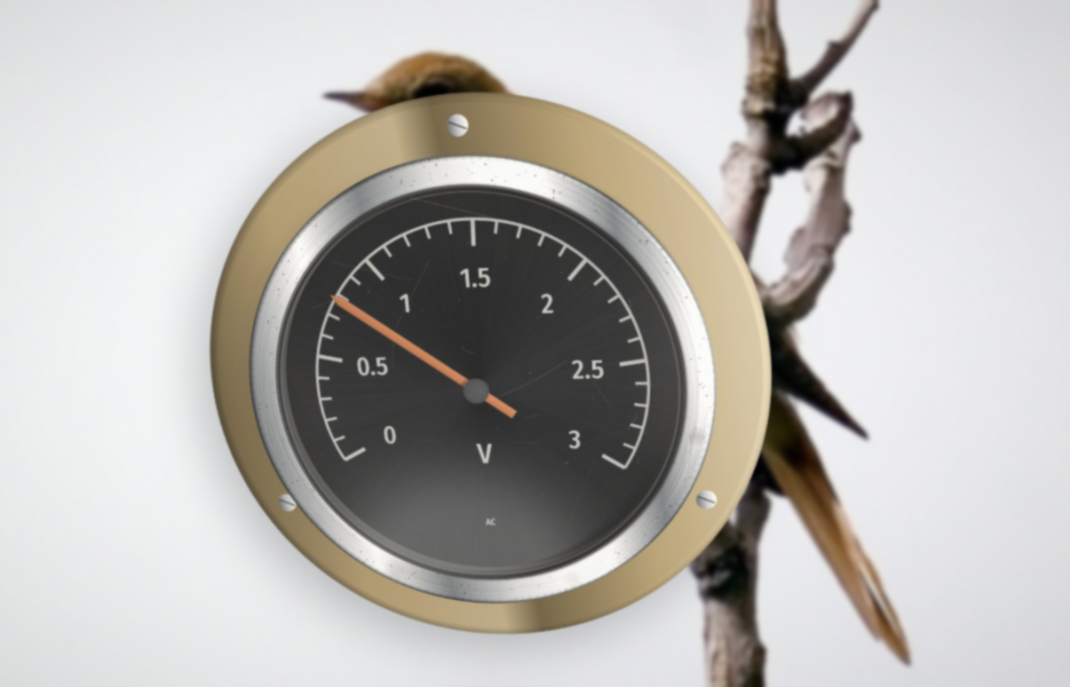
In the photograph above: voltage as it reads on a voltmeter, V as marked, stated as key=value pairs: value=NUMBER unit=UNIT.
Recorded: value=0.8 unit=V
